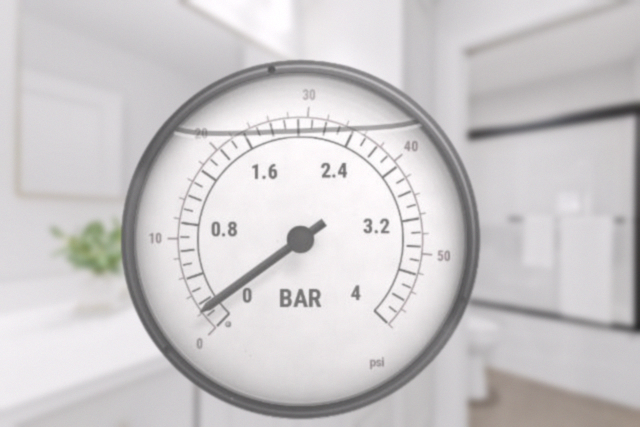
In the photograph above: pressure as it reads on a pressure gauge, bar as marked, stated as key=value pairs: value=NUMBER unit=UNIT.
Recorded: value=0.15 unit=bar
